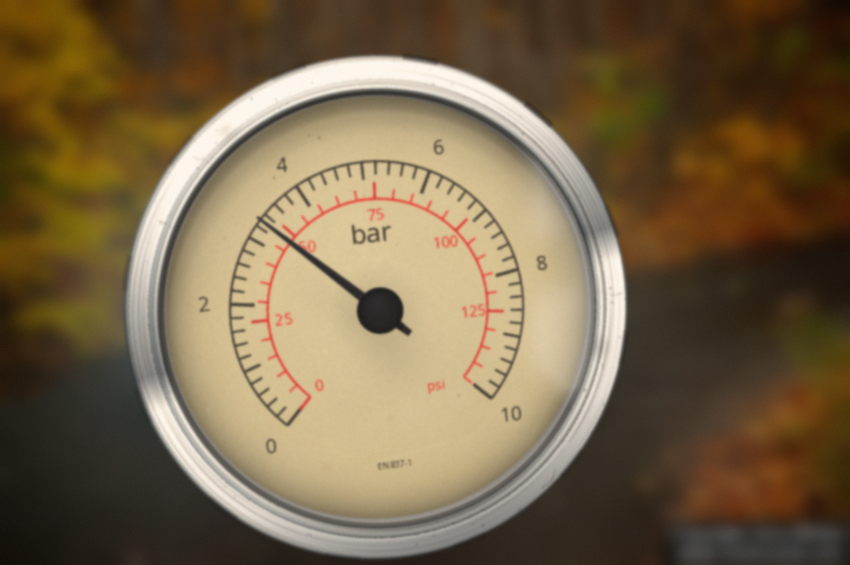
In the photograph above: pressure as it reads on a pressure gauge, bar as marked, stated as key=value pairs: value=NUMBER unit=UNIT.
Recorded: value=3.3 unit=bar
